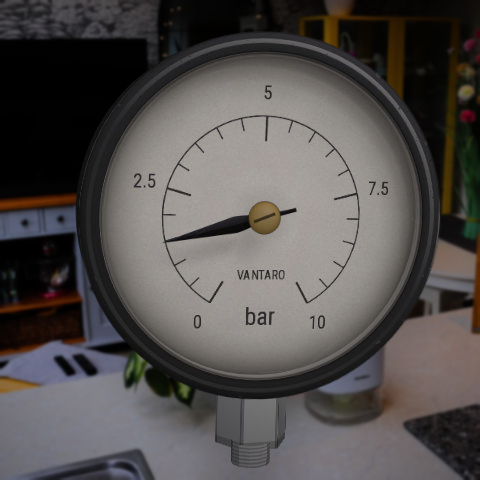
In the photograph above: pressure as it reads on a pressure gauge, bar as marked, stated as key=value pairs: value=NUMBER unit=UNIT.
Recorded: value=1.5 unit=bar
